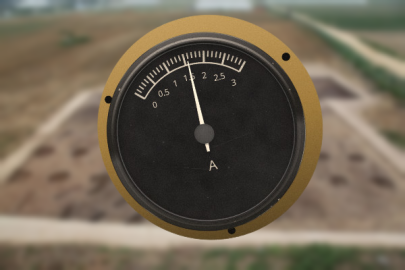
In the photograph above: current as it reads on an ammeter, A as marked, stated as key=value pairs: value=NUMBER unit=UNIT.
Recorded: value=1.6 unit=A
